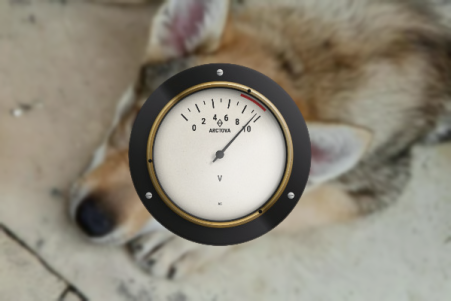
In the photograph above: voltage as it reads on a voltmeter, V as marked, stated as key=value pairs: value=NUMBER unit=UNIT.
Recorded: value=9.5 unit=V
